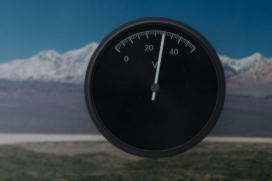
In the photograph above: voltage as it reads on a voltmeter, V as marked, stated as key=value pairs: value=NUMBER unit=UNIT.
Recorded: value=30 unit=V
